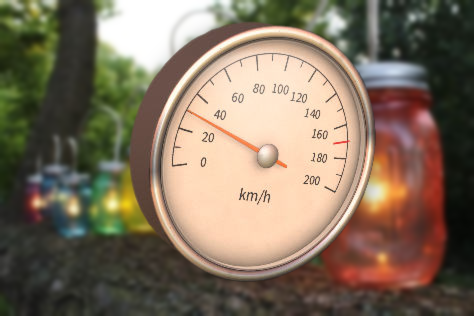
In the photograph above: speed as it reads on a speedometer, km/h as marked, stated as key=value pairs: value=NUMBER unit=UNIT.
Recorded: value=30 unit=km/h
